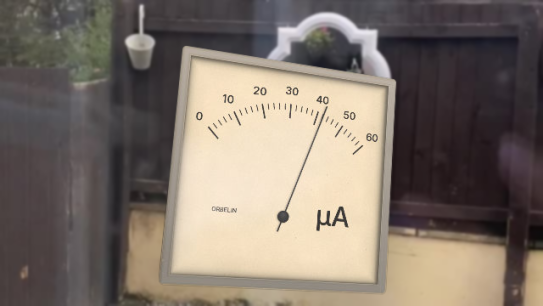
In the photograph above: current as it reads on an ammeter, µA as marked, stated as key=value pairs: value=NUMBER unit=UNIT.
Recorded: value=42 unit=µA
